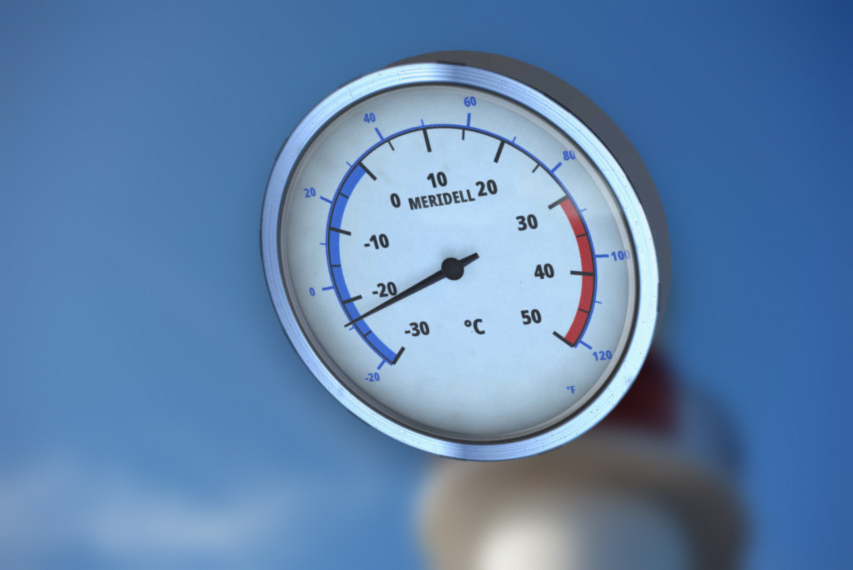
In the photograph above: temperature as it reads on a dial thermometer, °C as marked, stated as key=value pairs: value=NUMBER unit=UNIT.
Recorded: value=-22.5 unit=°C
